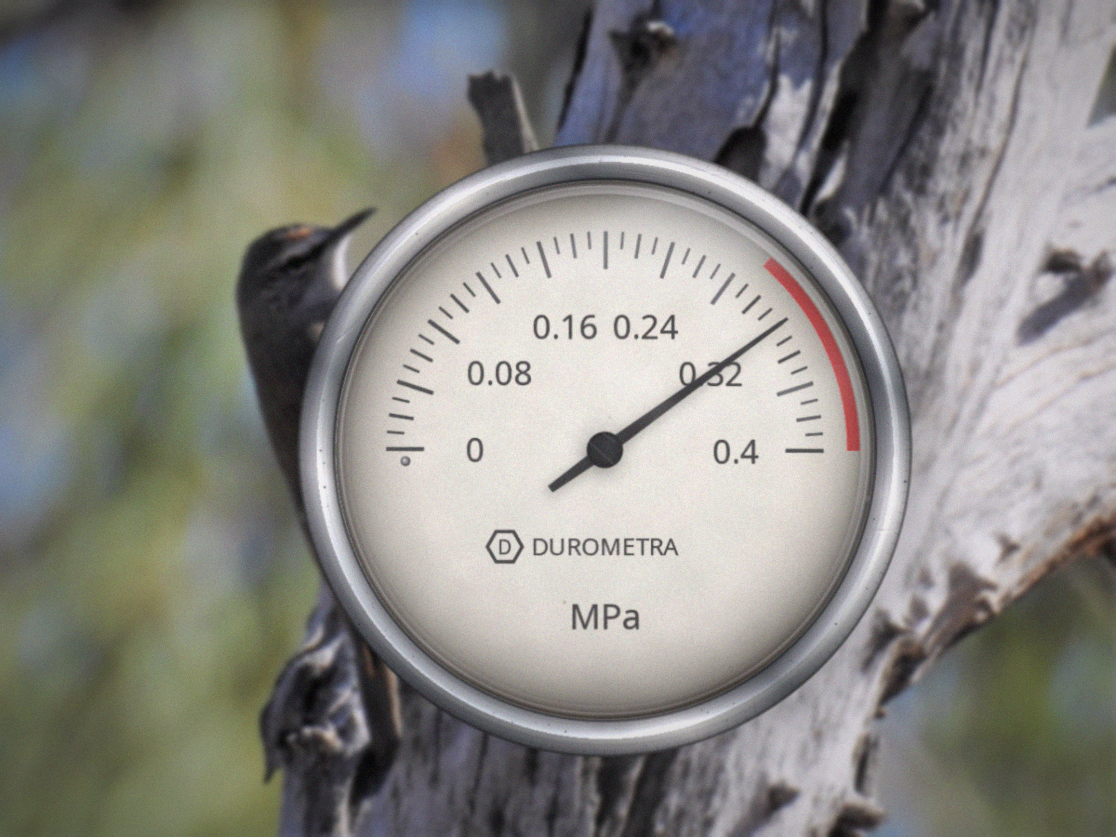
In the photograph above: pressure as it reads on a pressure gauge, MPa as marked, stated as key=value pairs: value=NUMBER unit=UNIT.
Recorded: value=0.32 unit=MPa
